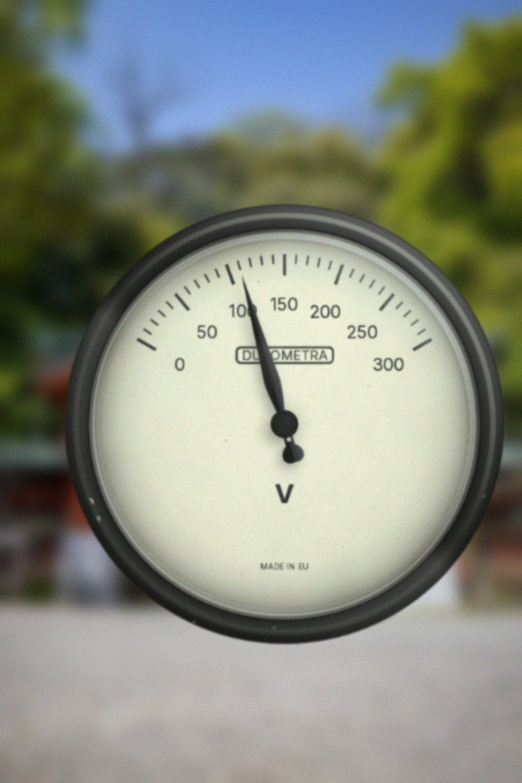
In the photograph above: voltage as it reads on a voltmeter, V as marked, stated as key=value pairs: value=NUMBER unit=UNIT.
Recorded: value=110 unit=V
